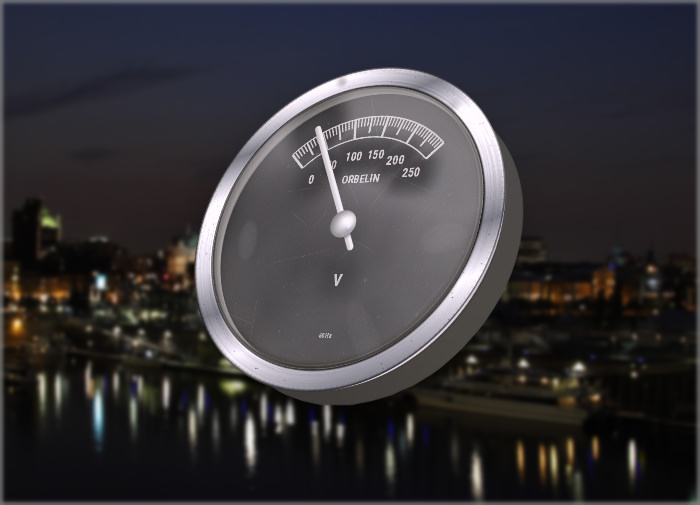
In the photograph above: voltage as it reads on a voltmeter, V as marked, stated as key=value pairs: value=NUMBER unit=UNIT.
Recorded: value=50 unit=V
